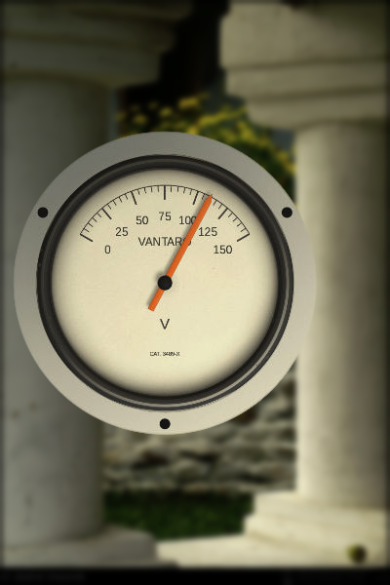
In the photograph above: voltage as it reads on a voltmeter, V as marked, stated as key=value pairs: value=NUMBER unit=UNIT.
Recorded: value=110 unit=V
